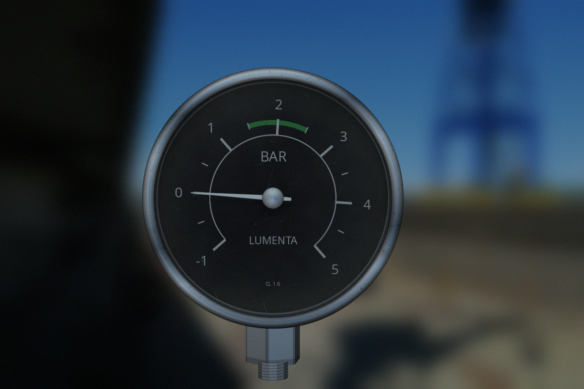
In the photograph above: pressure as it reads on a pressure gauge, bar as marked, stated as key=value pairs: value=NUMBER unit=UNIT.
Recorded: value=0 unit=bar
